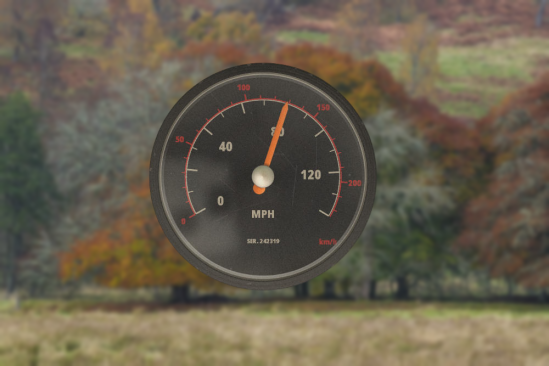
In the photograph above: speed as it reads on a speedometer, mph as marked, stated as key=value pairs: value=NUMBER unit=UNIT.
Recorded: value=80 unit=mph
